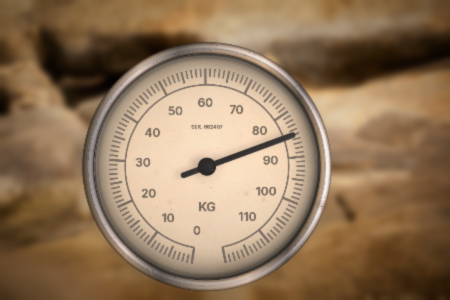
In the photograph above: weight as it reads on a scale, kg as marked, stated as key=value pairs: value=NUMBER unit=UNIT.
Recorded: value=85 unit=kg
